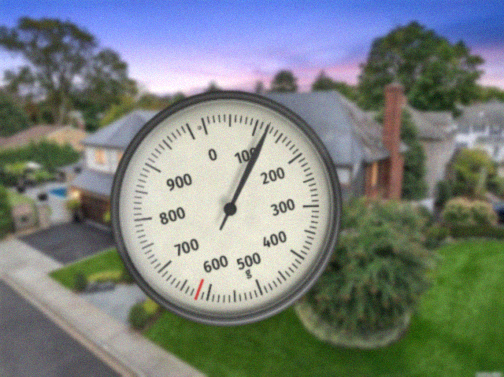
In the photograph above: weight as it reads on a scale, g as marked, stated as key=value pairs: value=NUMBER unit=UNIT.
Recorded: value=120 unit=g
